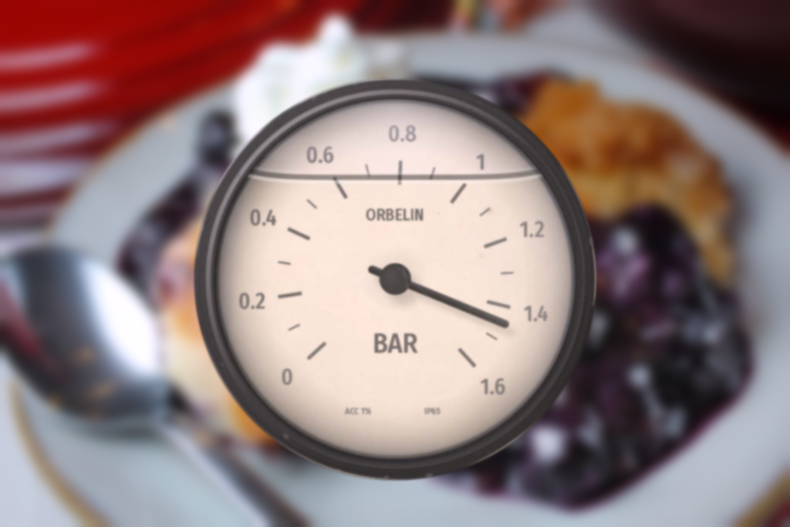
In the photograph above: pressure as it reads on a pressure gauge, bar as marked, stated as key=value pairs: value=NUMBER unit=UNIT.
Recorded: value=1.45 unit=bar
